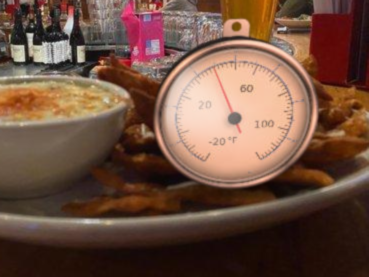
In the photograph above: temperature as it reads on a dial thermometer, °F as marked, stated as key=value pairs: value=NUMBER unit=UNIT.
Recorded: value=40 unit=°F
